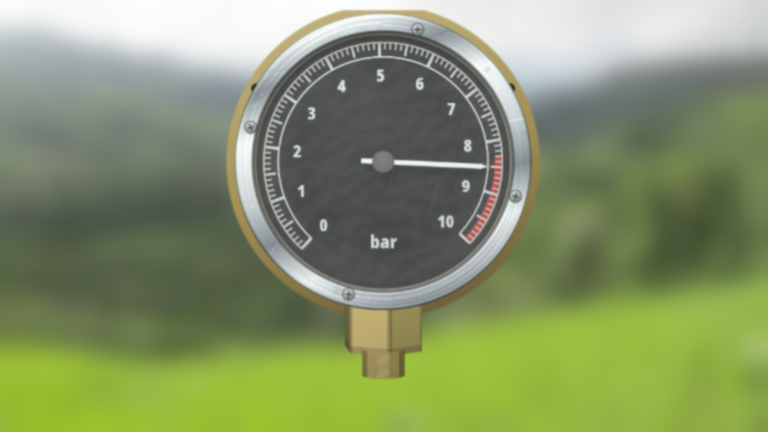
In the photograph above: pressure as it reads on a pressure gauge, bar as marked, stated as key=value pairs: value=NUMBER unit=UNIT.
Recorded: value=8.5 unit=bar
